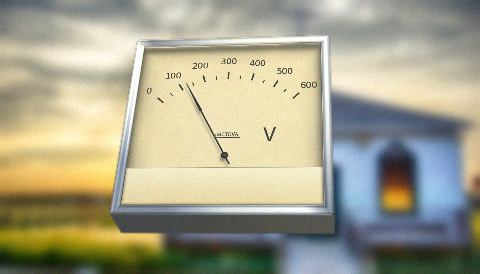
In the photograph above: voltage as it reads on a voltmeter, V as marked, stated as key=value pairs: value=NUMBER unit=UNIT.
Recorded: value=125 unit=V
